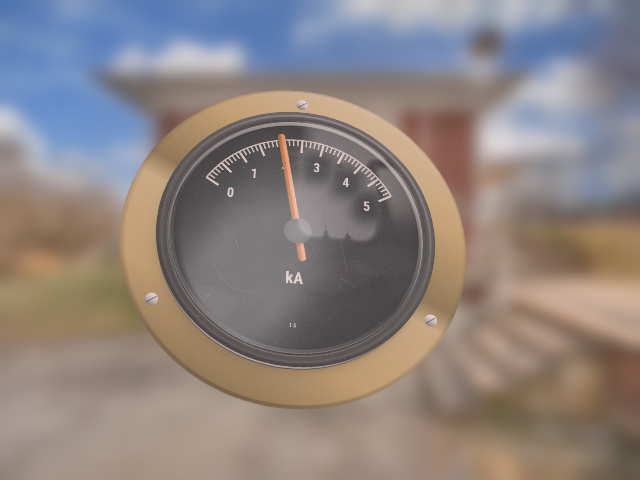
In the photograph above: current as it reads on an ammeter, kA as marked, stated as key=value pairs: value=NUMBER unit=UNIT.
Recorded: value=2 unit=kA
